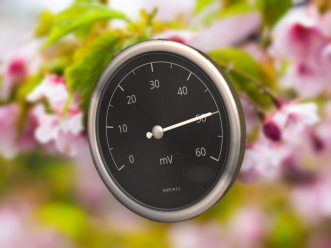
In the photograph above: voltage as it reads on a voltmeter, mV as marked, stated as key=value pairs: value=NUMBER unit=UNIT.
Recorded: value=50 unit=mV
